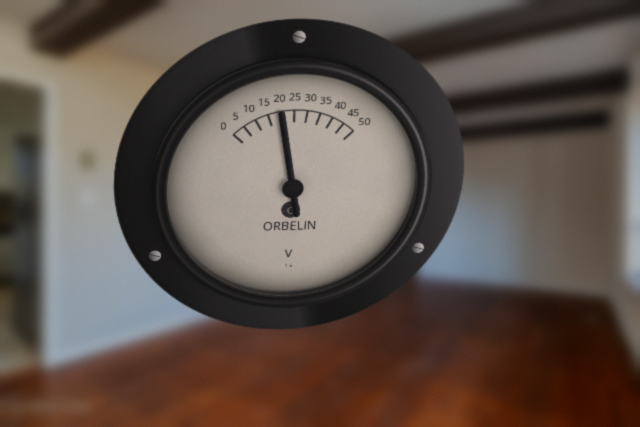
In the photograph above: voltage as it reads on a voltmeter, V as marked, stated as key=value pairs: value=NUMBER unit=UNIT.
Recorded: value=20 unit=V
